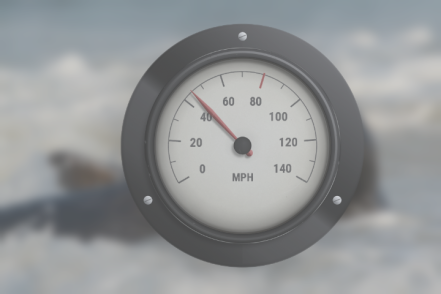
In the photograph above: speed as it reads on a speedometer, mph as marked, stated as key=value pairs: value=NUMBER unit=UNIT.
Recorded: value=45 unit=mph
